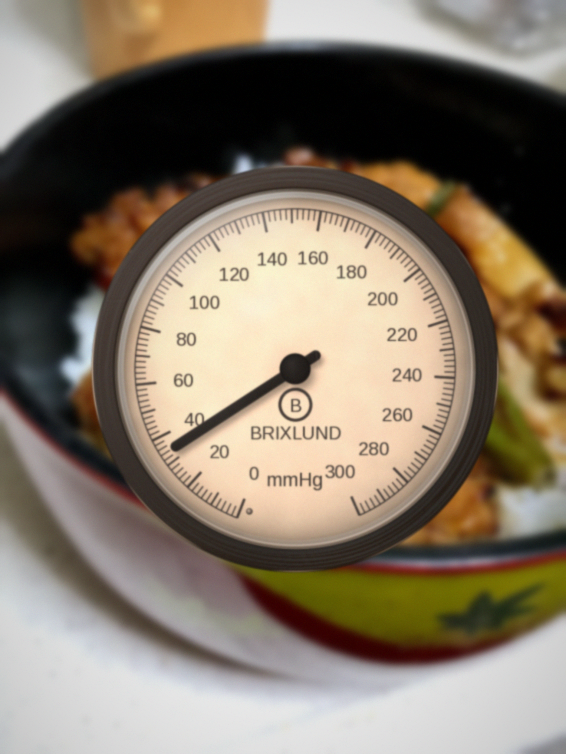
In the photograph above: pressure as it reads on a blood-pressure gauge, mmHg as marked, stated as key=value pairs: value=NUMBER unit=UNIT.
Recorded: value=34 unit=mmHg
